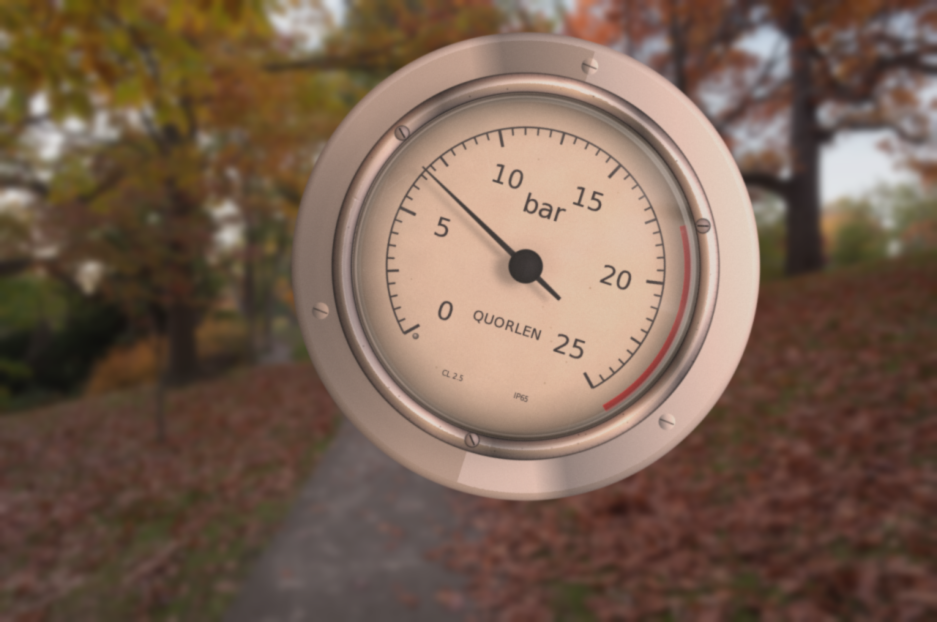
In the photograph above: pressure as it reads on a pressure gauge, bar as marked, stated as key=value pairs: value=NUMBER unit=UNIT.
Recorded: value=6.75 unit=bar
